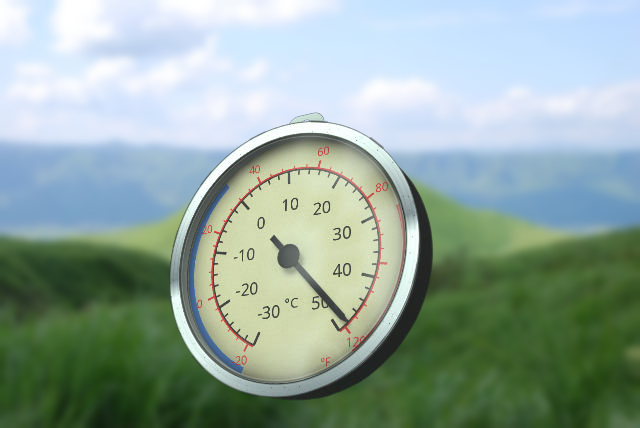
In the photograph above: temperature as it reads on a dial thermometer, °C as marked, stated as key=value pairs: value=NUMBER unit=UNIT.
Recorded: value=48 unit=°C
